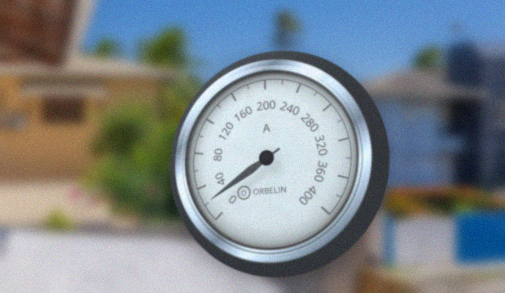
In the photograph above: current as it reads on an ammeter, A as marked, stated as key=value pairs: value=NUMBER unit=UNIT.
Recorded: value=20 unit=A
